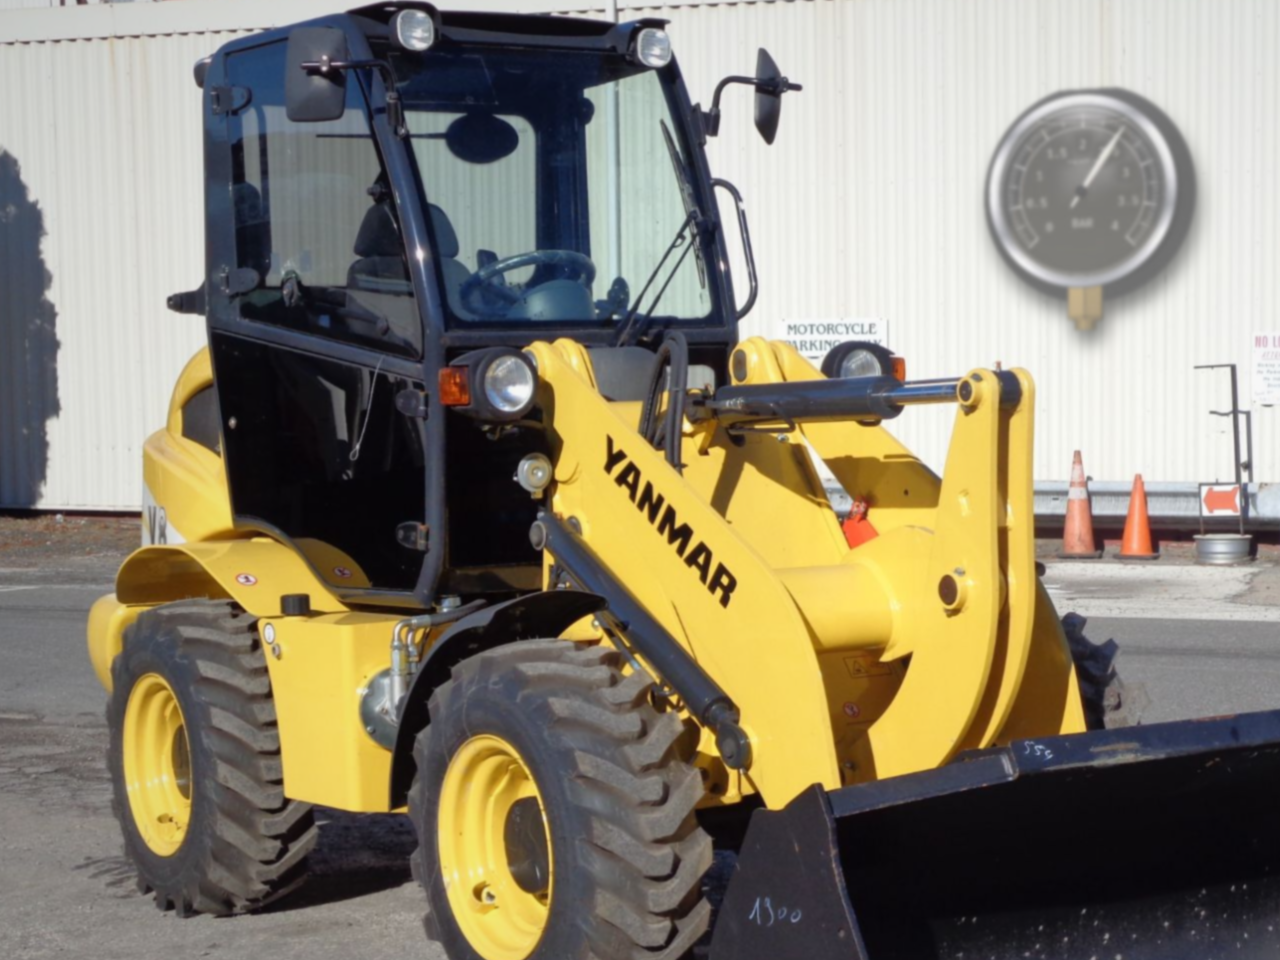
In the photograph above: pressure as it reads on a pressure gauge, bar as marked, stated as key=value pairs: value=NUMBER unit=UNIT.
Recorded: value=2.5 unit=bar
